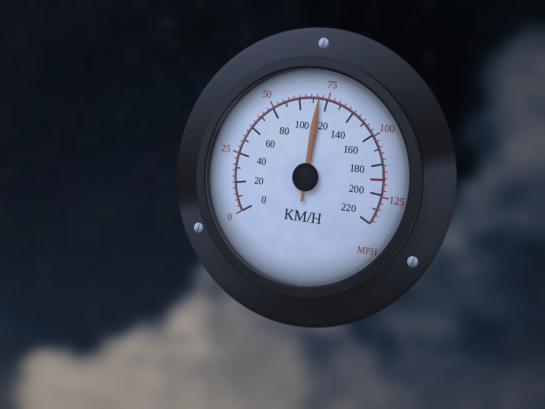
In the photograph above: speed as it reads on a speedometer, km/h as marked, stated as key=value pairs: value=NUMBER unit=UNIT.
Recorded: value=115 unit=km/h
